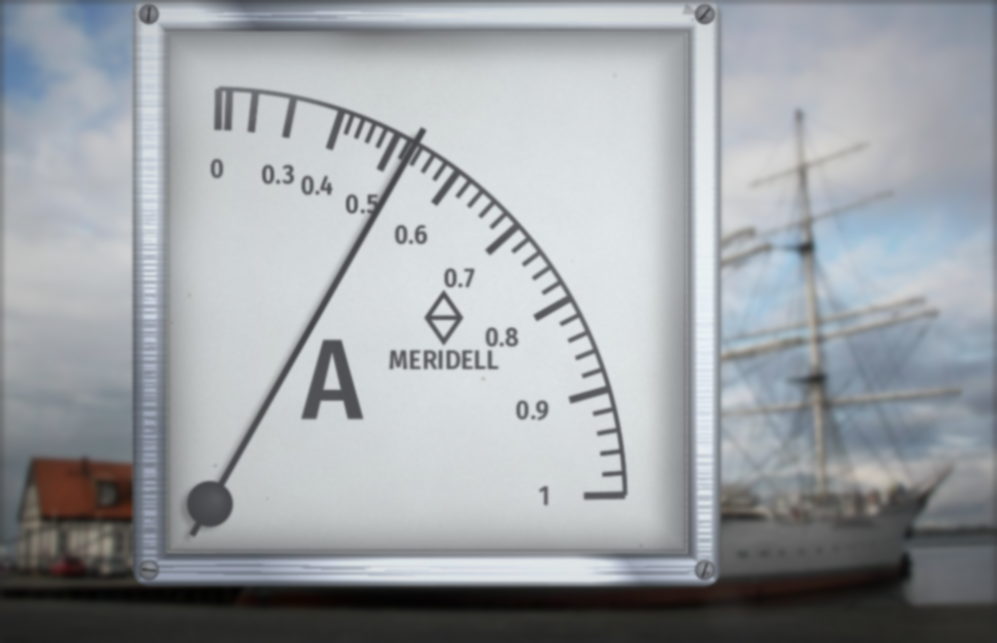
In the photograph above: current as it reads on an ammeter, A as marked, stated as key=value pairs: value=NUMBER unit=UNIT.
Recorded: value=0.53 unit=A
